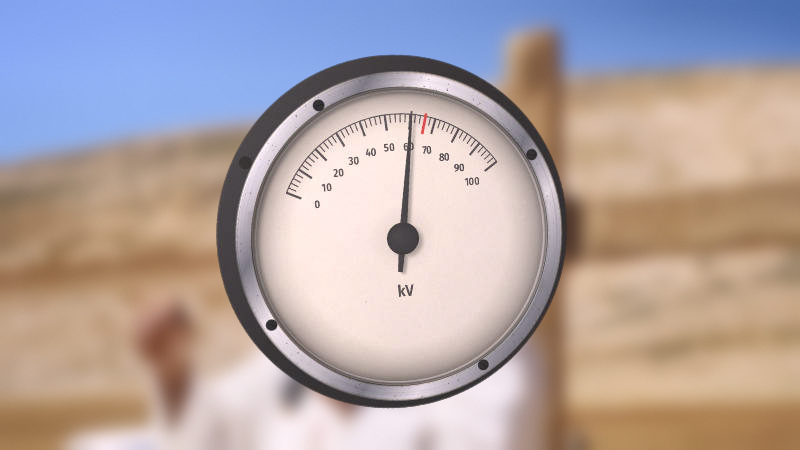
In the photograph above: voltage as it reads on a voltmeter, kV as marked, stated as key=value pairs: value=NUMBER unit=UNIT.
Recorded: value=60 unit=kV
